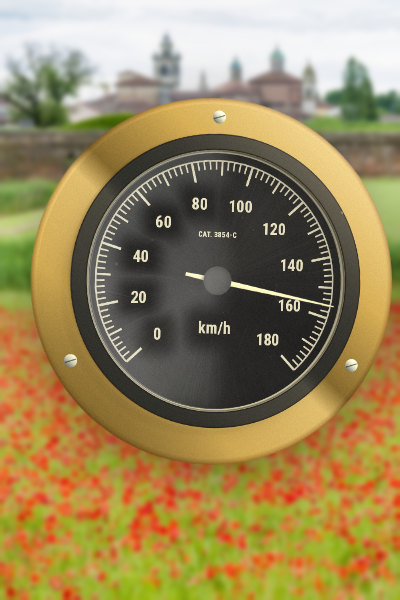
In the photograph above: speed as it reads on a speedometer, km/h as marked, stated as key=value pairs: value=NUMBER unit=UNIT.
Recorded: value=156 unit=km/h
